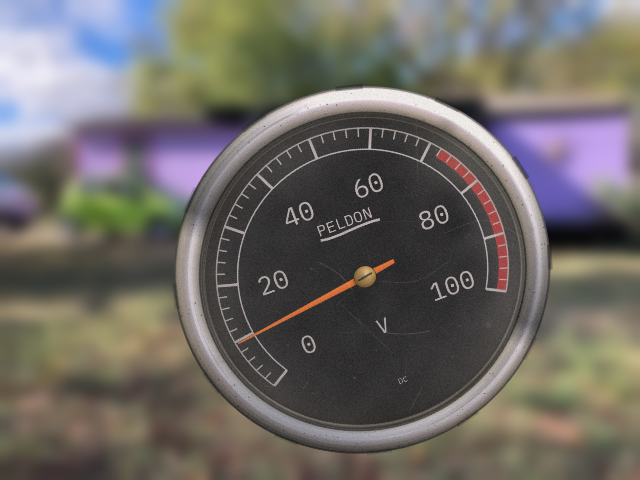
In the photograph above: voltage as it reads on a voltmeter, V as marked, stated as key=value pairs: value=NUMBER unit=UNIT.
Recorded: value=10 unit=V
